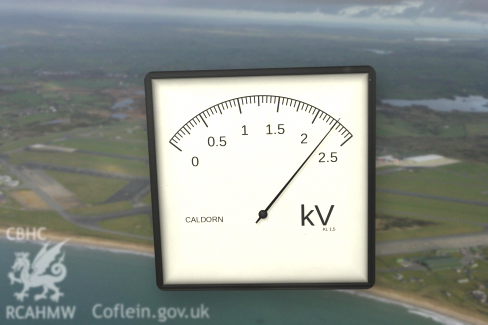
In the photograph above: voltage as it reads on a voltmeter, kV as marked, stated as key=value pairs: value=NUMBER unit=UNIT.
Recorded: value=2.25 unit=kV
